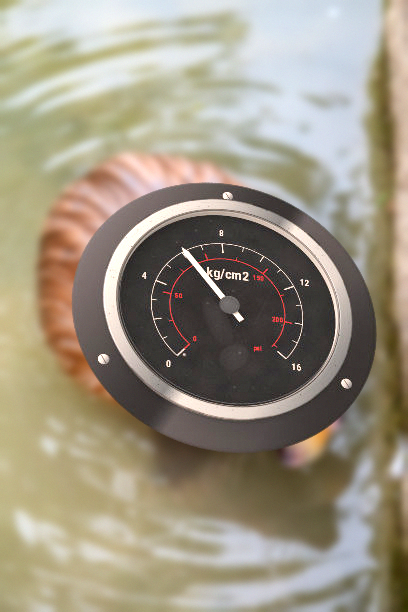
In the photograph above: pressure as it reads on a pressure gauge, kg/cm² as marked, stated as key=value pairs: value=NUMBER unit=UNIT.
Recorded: value=6 unit=kg/cm²
